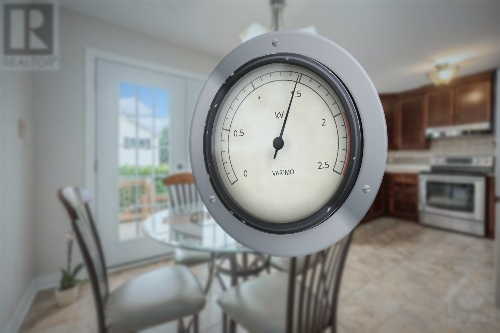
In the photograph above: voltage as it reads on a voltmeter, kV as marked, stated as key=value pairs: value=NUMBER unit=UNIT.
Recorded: value=1.5 unit=kV
